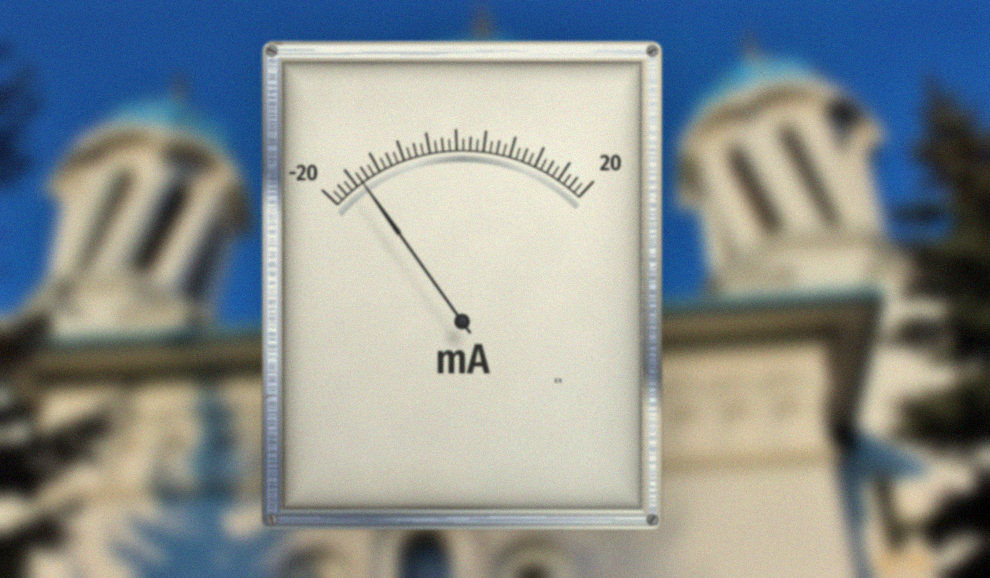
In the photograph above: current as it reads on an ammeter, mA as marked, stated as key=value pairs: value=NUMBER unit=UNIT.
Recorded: value=-15 unit=mA
